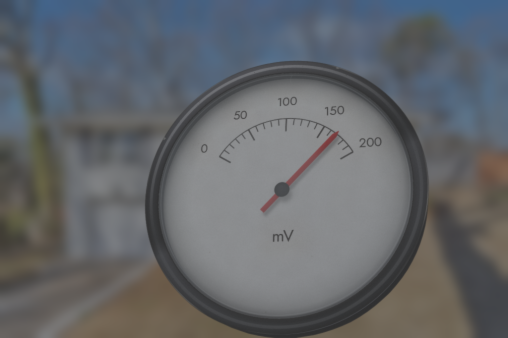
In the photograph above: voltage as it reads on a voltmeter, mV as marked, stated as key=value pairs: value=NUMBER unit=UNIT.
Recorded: value=170 unit=mV
